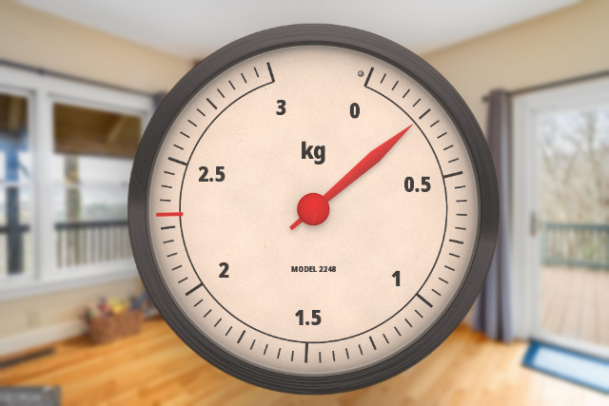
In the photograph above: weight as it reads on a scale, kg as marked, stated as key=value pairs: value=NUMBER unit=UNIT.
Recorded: value=0.25 unit=kg
